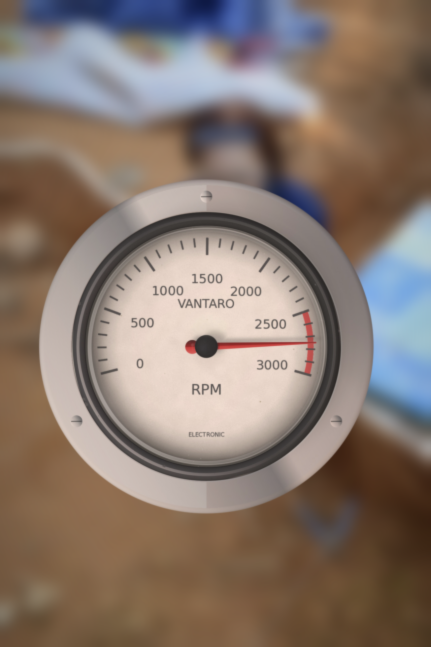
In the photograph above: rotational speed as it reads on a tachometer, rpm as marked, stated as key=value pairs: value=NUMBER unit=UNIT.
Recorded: value=2750 unit=rpm
